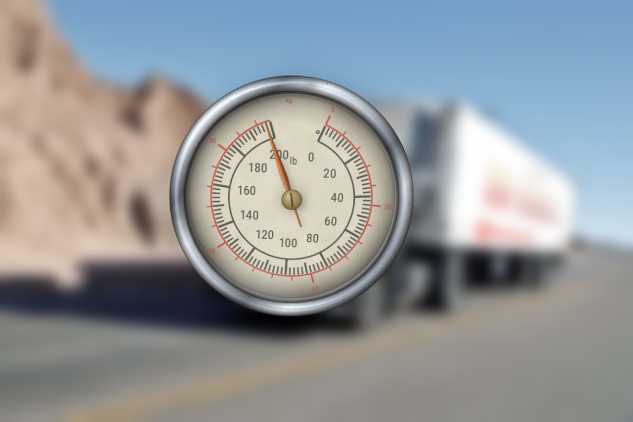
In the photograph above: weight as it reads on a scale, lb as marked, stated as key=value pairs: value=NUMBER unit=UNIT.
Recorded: value=198 unit=lb
